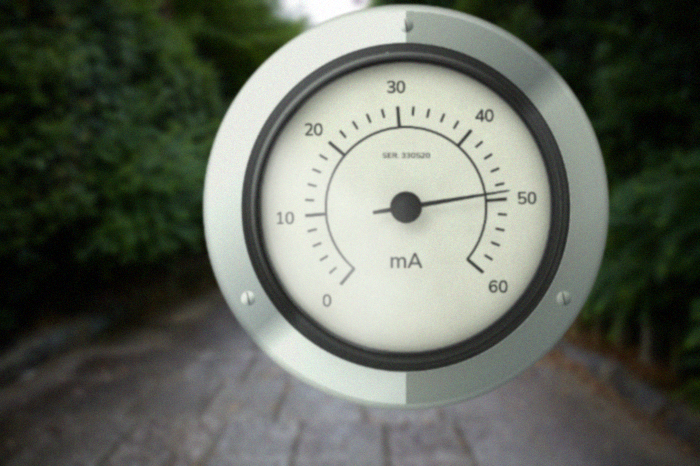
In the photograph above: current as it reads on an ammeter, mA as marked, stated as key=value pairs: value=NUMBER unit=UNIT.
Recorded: value=49 unit=mA
